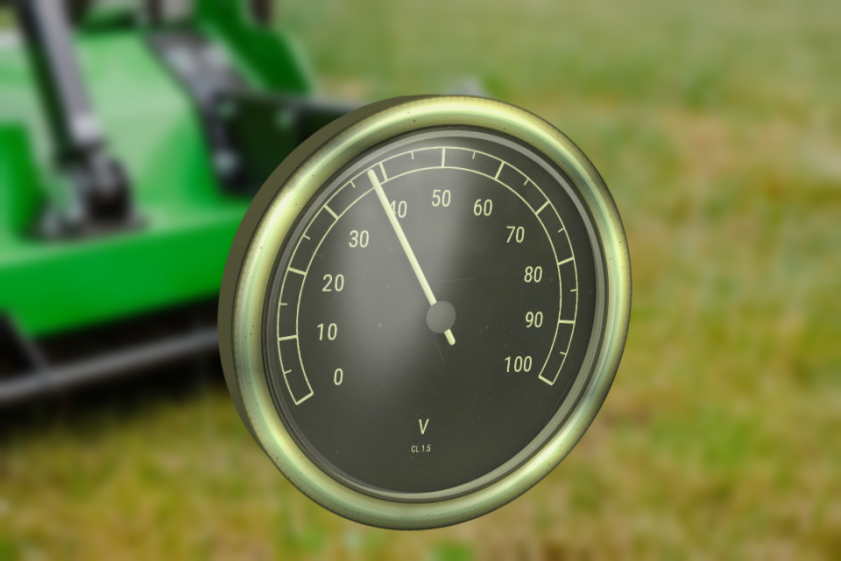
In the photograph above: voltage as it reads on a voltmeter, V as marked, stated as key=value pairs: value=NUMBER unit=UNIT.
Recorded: value=37.5 unit=V
